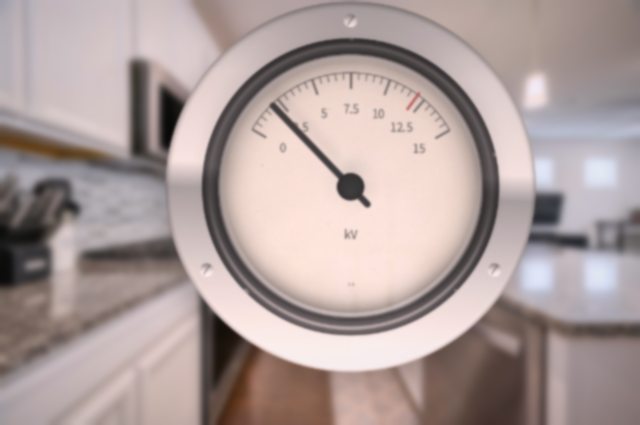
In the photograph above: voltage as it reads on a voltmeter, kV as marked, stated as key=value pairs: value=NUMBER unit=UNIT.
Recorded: value=2 unit=kV
